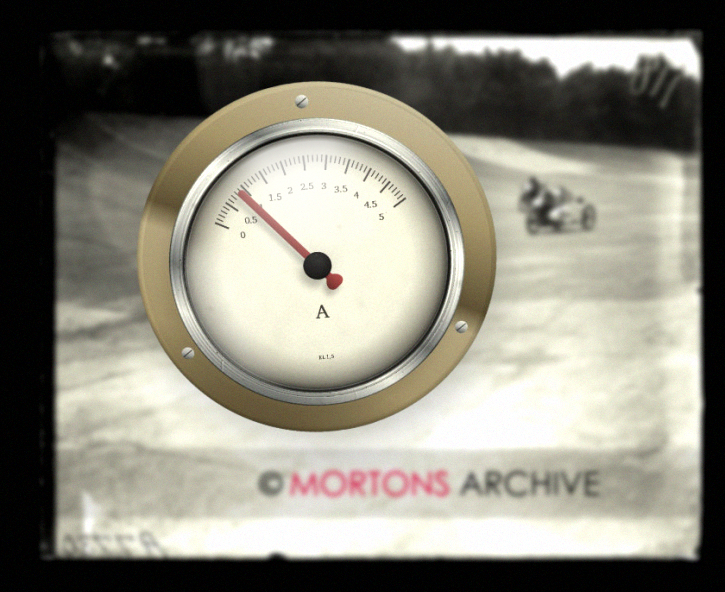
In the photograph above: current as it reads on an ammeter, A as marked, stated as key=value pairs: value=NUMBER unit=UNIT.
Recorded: value=0.9 unit=A
